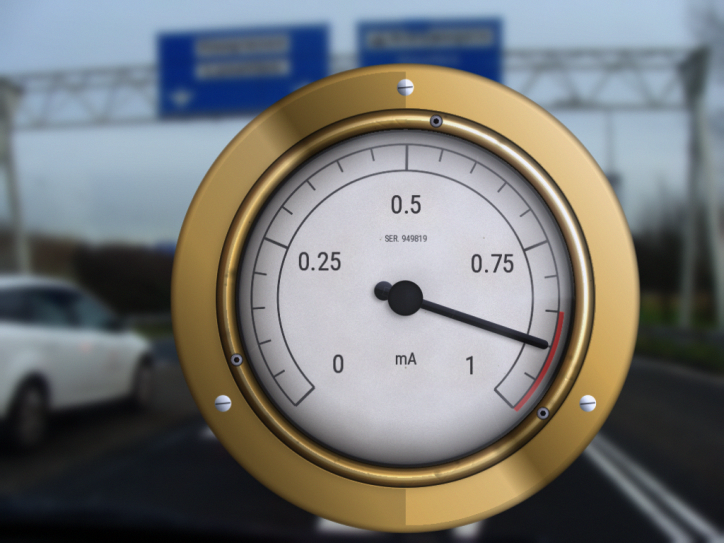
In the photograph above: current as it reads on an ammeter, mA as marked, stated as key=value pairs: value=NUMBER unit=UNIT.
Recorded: value=0.9 unit=mA
